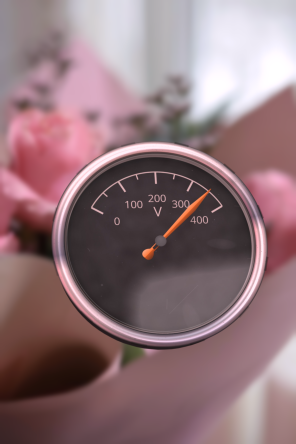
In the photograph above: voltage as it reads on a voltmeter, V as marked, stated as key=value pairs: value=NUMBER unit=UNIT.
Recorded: value=350 unit=V
